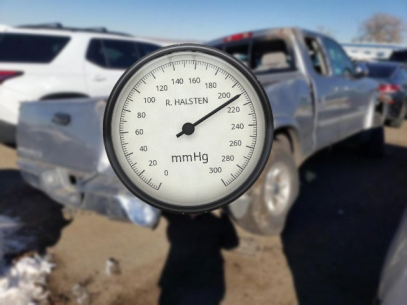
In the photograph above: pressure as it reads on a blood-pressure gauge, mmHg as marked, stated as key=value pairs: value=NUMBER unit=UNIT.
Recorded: value=210 unit=mmHg
